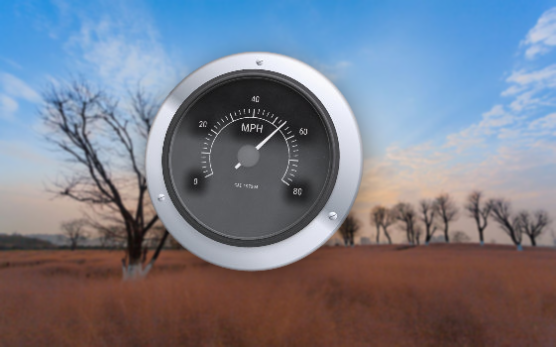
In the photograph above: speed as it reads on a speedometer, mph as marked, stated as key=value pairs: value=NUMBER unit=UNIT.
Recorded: value=54 unit=mph
